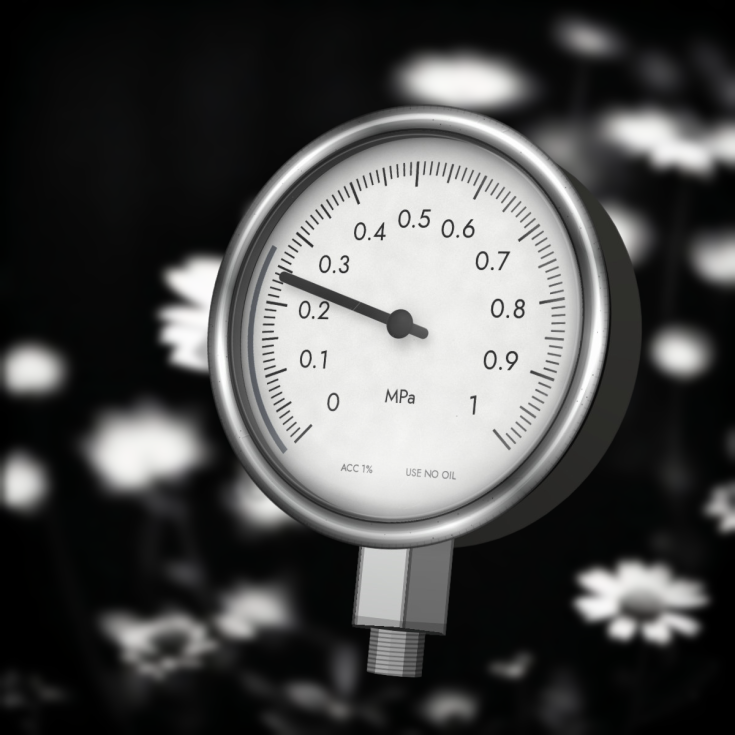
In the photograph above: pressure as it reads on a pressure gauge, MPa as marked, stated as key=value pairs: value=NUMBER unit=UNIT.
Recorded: value=0.24 unit=MPa
